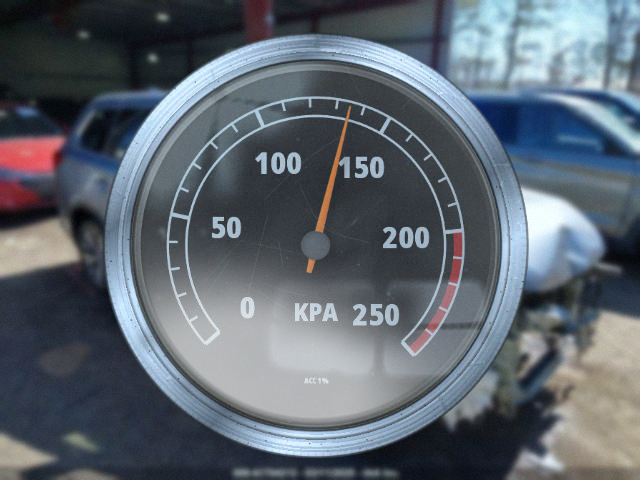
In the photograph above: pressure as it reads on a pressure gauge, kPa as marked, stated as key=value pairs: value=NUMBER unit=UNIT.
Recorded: value=135 unit=kPa
